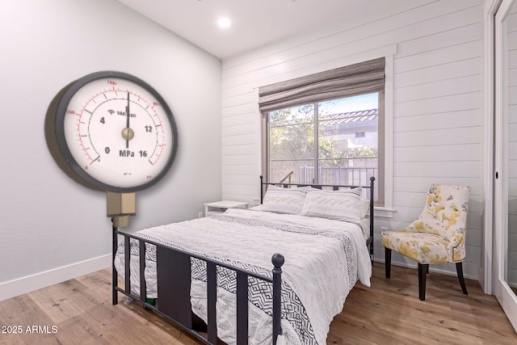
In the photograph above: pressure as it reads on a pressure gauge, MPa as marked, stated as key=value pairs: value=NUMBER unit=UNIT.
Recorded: value=8 unit=MPa
